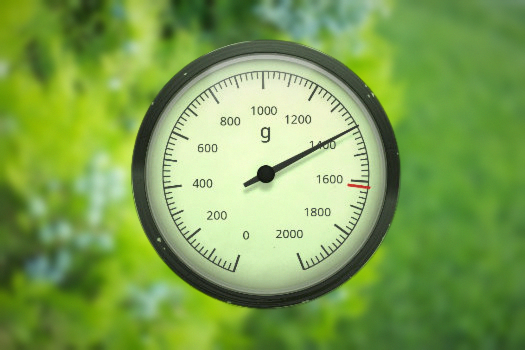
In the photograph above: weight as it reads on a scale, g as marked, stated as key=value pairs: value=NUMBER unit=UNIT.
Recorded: value=1400 unit=g
